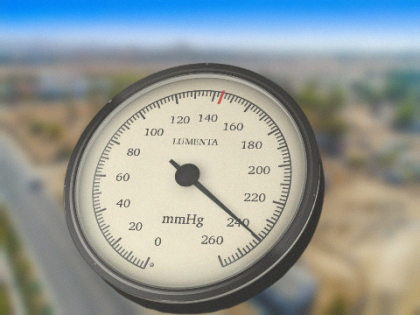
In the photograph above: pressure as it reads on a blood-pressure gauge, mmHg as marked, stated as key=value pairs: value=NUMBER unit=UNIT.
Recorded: value=240 unit=mmHg
